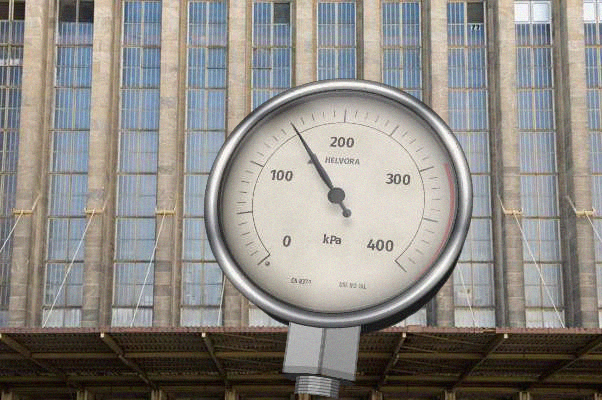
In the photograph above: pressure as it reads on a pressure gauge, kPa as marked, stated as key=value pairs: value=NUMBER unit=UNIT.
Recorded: value=150 unit=kPa
